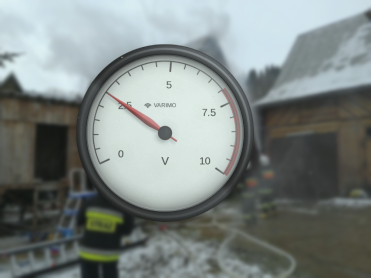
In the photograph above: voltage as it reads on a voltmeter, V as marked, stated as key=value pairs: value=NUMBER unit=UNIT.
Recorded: value=2.5 unit=V
